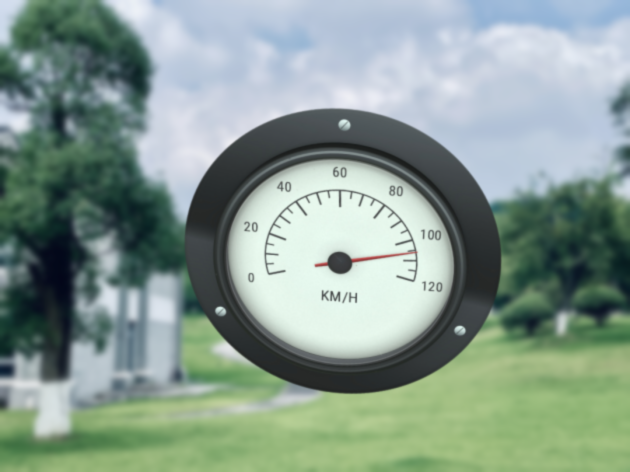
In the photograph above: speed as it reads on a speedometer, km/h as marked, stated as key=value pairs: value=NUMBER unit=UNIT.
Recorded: value=105 unit=km/h
